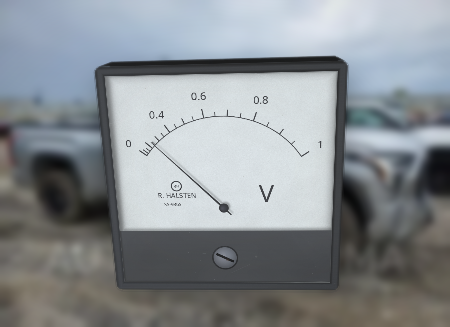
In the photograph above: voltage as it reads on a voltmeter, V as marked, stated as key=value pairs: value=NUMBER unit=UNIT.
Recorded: value=0.25 unit=V
